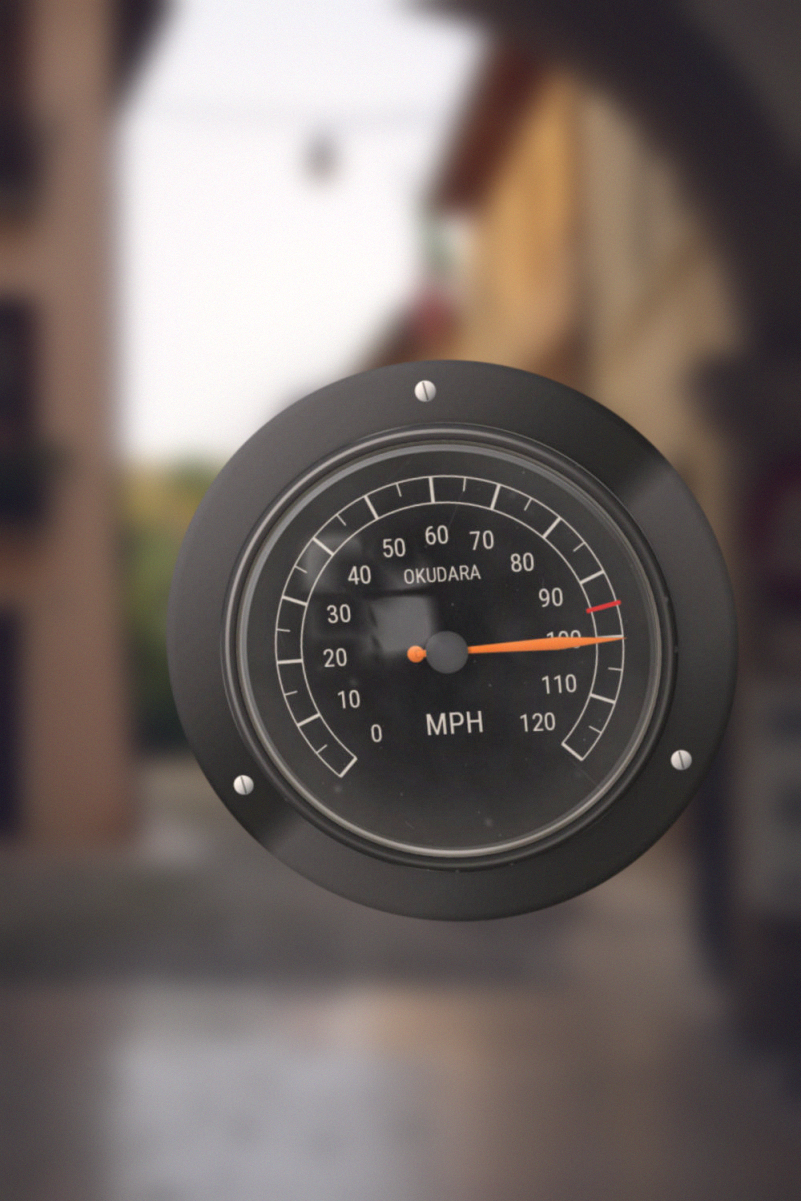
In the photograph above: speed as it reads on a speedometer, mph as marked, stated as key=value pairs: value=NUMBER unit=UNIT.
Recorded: value=100 unit=mph
